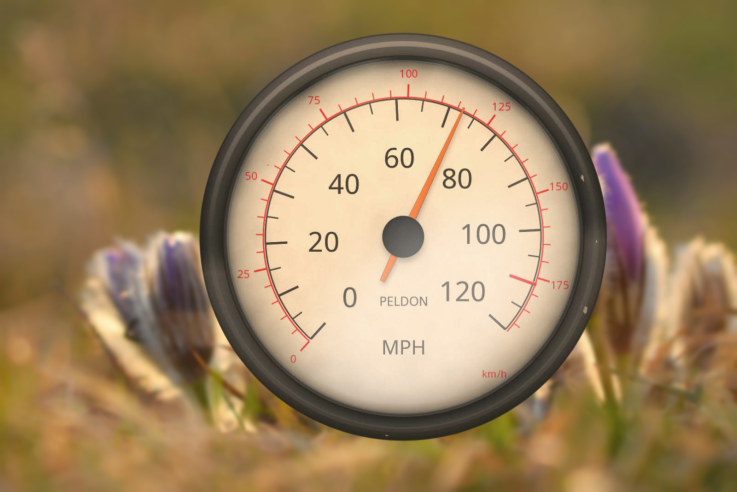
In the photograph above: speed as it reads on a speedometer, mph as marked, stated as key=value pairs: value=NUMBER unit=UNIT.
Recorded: value=72.5 unit=mph
